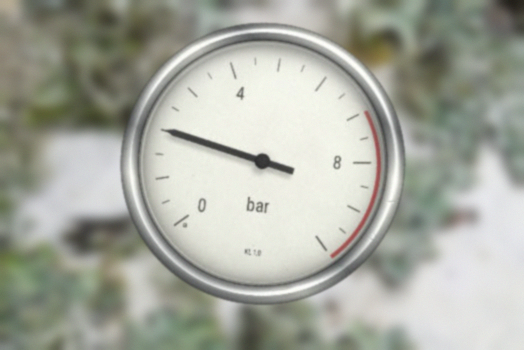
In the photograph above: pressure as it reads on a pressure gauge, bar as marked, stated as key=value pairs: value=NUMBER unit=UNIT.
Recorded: value=2 unit=bar
